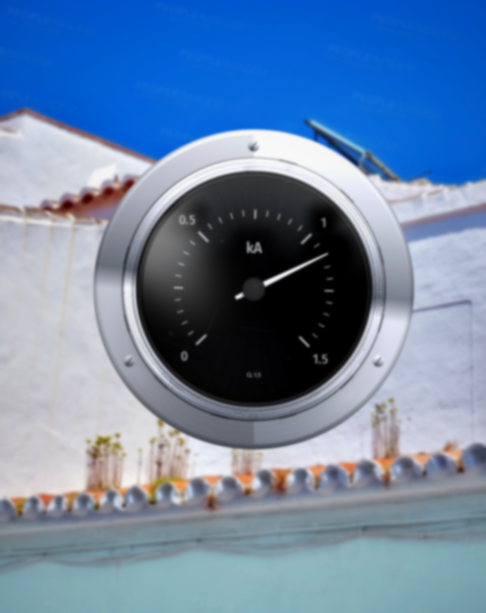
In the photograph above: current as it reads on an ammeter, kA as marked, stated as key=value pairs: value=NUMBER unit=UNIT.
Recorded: value=1.1 unit=kA
